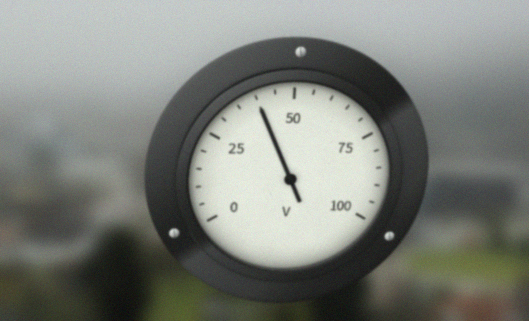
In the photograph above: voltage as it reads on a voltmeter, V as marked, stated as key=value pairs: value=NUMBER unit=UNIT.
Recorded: value=40 unit=V
